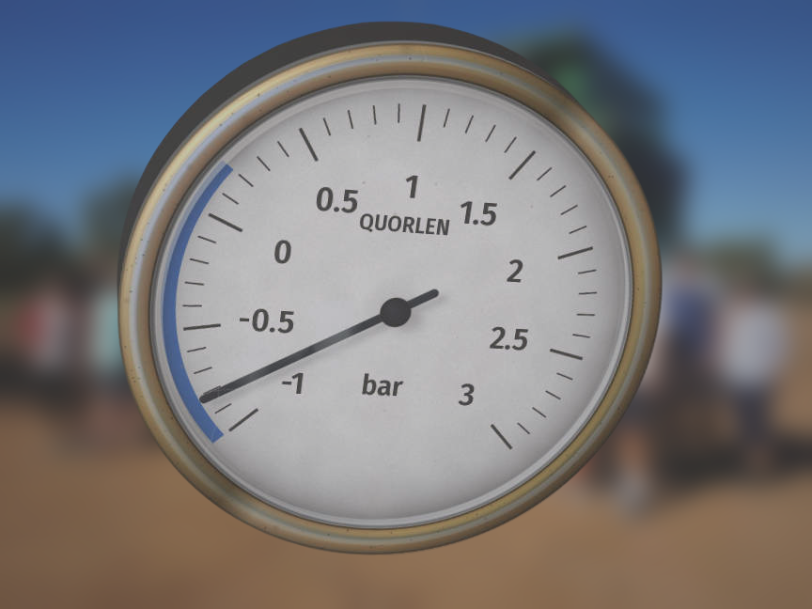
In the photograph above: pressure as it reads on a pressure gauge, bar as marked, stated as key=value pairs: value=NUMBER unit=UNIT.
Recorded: value=-0.8 unit=bar
